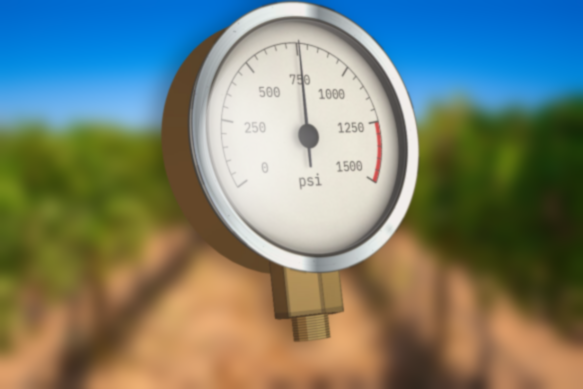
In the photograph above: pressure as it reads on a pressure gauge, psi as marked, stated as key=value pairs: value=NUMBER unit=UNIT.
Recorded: value=750 unit=psi
